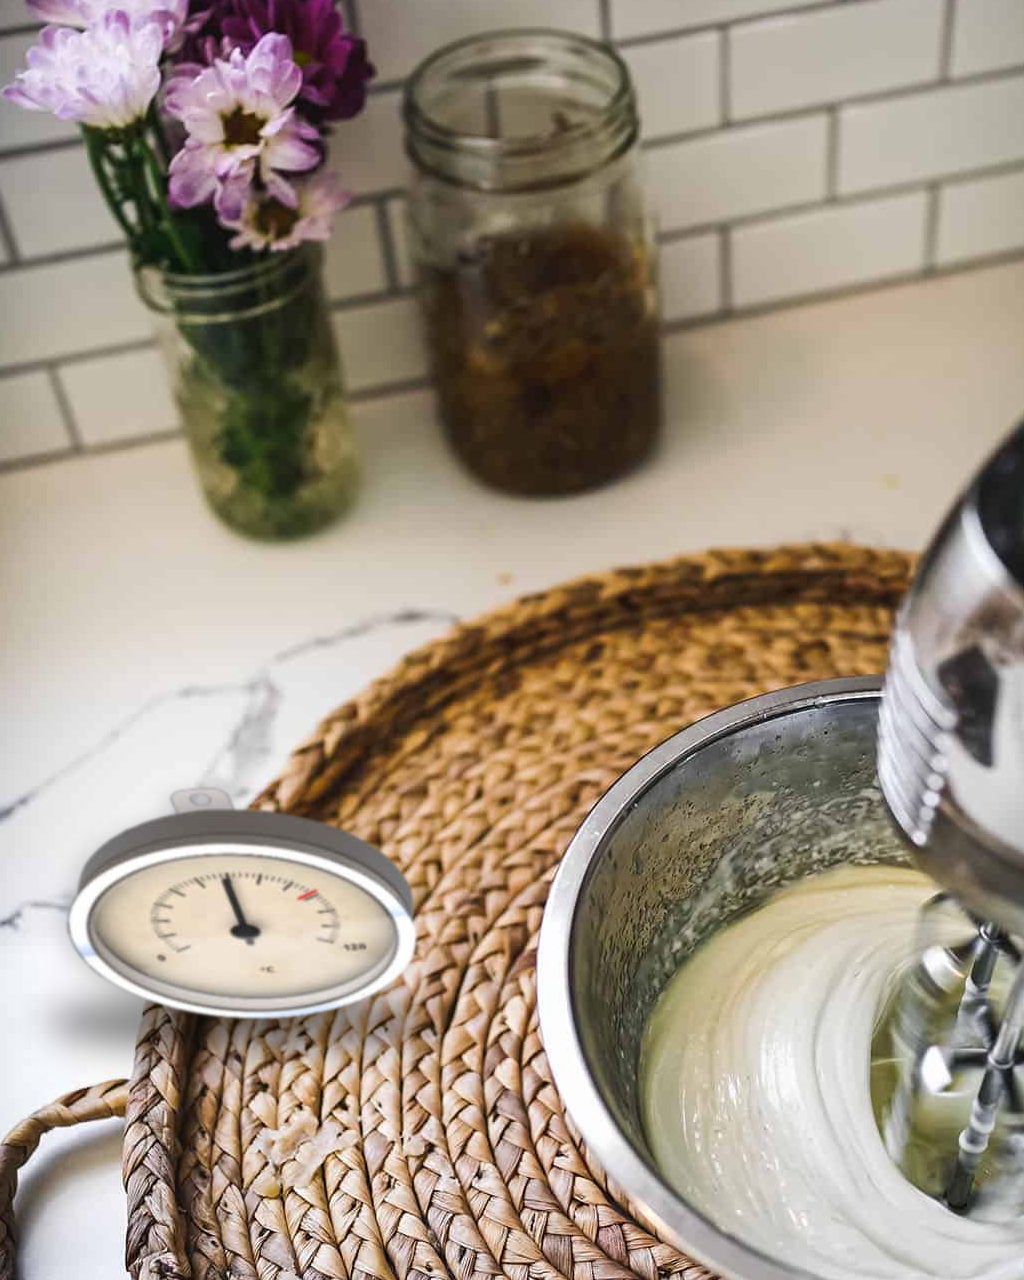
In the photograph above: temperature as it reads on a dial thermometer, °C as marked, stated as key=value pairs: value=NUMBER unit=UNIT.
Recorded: value=60 unit=°C
